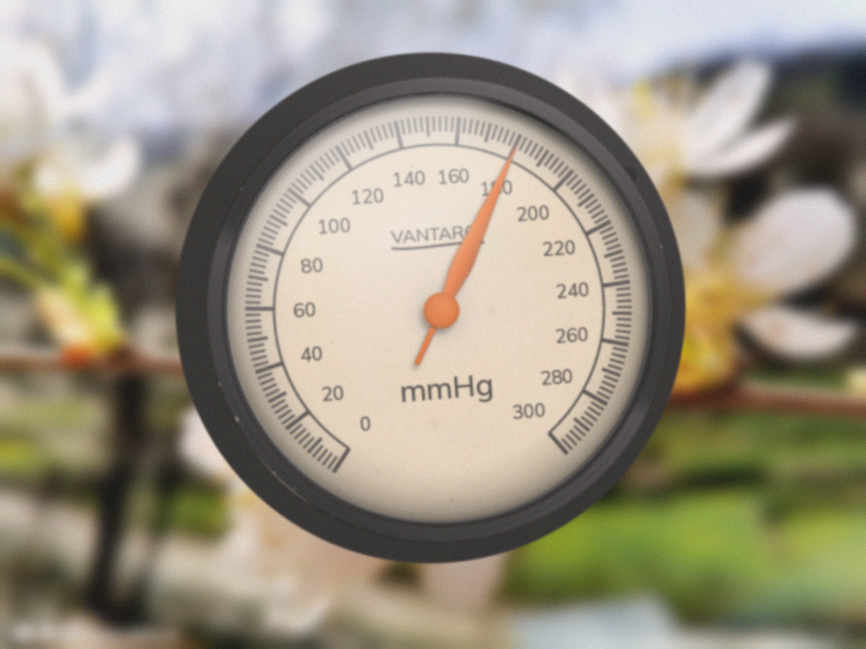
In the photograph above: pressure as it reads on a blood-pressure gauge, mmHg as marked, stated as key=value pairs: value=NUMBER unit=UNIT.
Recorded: value=180 unit=mmHg
